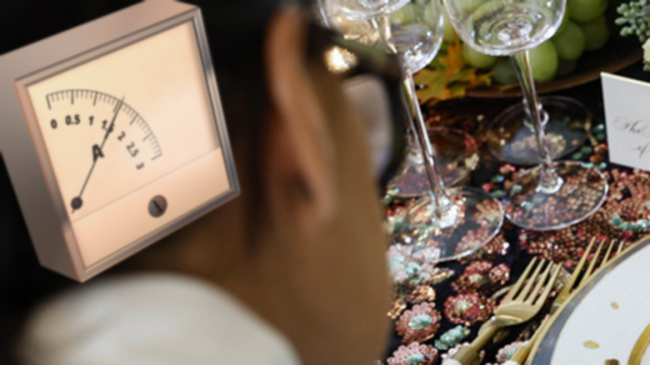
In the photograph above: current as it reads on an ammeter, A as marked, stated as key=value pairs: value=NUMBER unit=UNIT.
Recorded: value=1.5 unit=A
